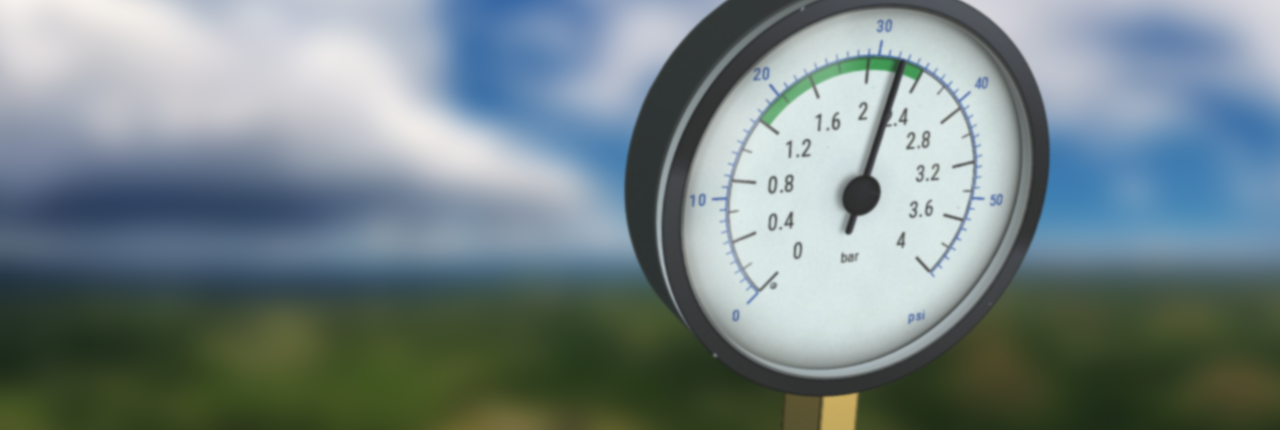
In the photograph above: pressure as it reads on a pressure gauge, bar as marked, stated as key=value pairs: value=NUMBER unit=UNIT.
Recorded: value=2.2 unit=bar
